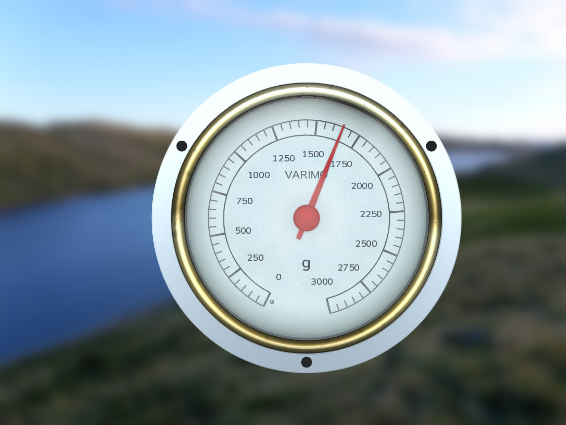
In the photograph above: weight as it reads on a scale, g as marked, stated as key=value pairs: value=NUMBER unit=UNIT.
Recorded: value=1650 unit=g
